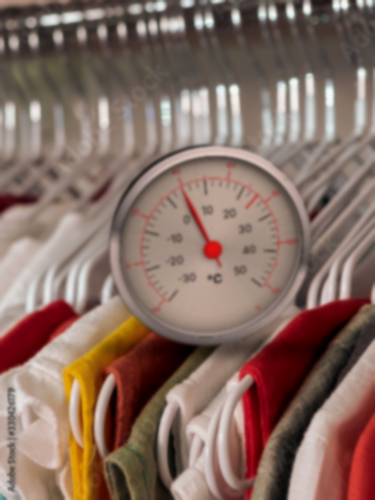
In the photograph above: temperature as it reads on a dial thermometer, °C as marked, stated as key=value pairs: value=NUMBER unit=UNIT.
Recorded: value=4 unit=°C
